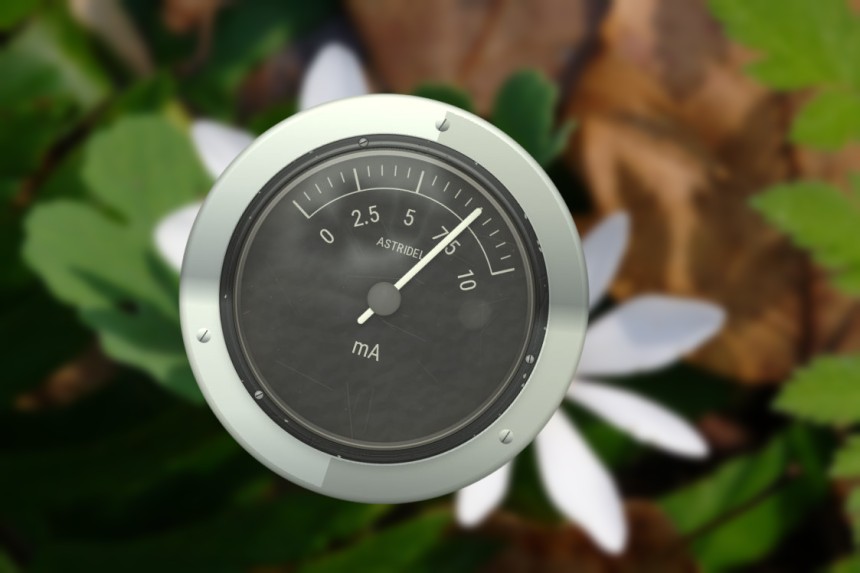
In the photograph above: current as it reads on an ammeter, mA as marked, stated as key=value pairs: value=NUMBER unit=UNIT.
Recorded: value=7.5 unit=mA
